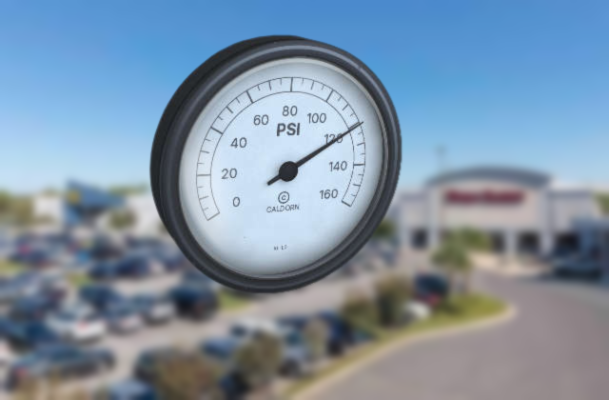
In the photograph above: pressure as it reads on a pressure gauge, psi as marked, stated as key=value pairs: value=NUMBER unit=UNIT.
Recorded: value=120 unit=psi
